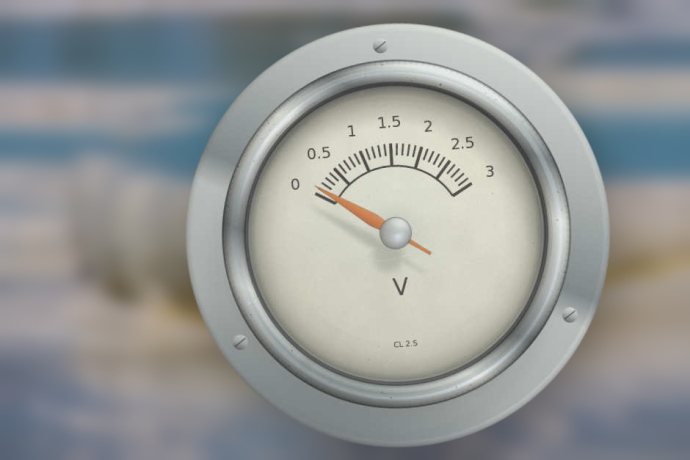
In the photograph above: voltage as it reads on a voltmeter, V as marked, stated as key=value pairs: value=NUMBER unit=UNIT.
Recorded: value=0.1 unit=V
